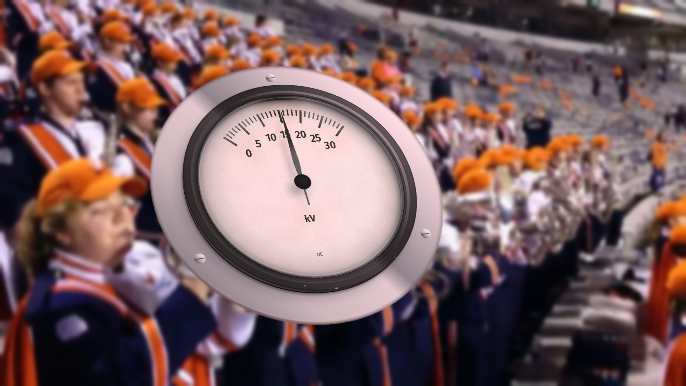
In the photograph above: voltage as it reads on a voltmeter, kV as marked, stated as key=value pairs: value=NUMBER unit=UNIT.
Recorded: value=15 unit=kV
